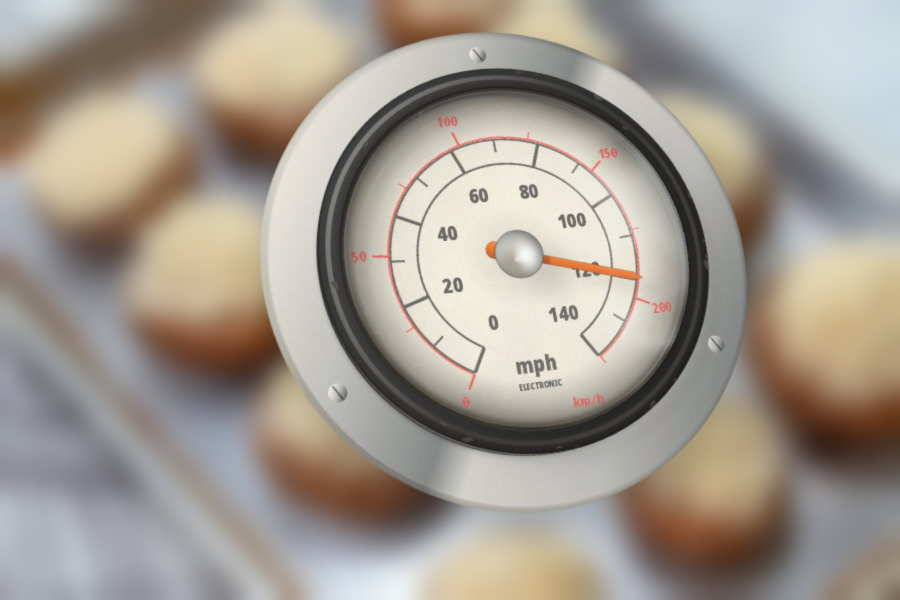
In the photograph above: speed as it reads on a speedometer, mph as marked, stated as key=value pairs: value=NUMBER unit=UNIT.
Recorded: value=120 unit=mph
